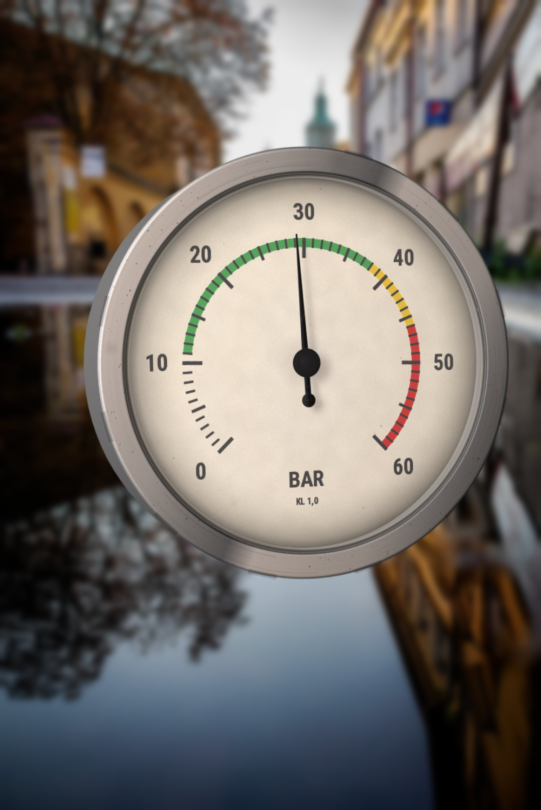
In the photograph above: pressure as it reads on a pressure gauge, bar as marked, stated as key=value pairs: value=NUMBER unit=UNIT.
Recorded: value=29 unit=bar
